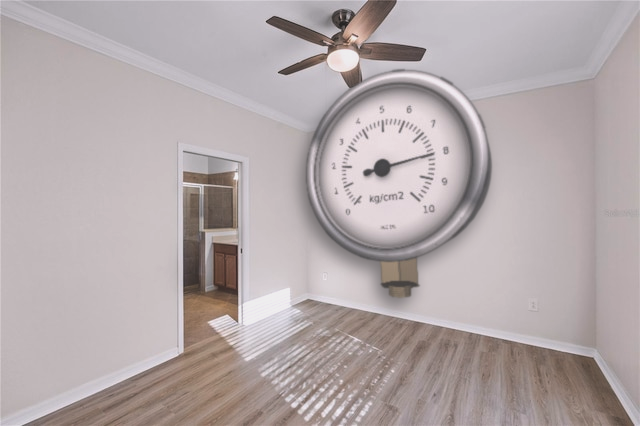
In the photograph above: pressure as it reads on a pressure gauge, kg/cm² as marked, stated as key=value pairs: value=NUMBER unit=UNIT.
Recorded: value=8 unit=kg/cm²
